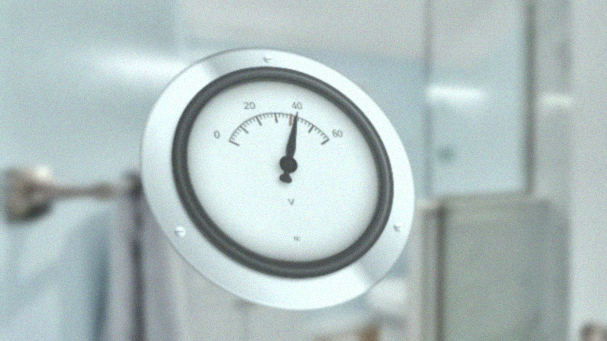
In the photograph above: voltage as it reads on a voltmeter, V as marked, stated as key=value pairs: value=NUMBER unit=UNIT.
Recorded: value=40 unit=V
